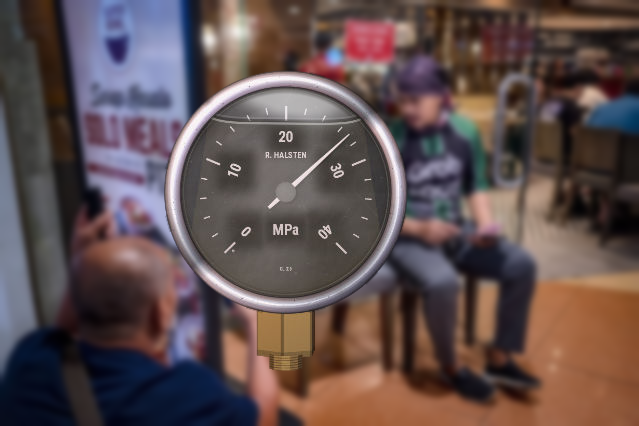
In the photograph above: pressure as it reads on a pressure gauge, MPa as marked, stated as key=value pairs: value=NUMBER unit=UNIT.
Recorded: value=27 unit=MPa
